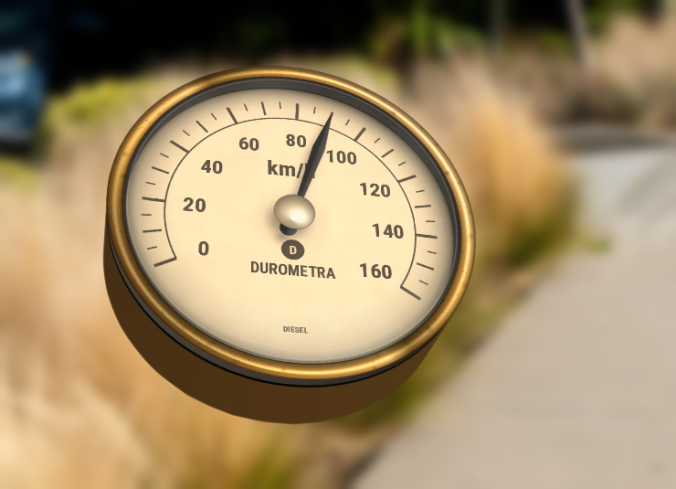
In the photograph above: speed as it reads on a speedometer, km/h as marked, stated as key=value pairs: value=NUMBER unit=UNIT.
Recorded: value=90 unit=km/h
